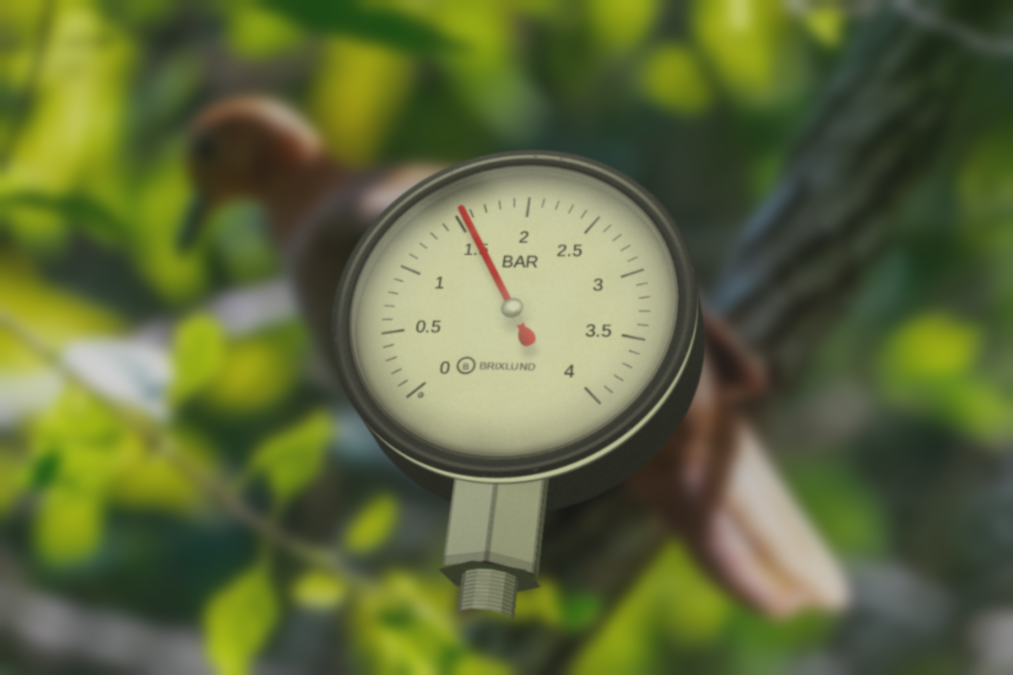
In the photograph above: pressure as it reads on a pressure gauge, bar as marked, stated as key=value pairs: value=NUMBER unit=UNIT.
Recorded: value=1.55 unit=bar
